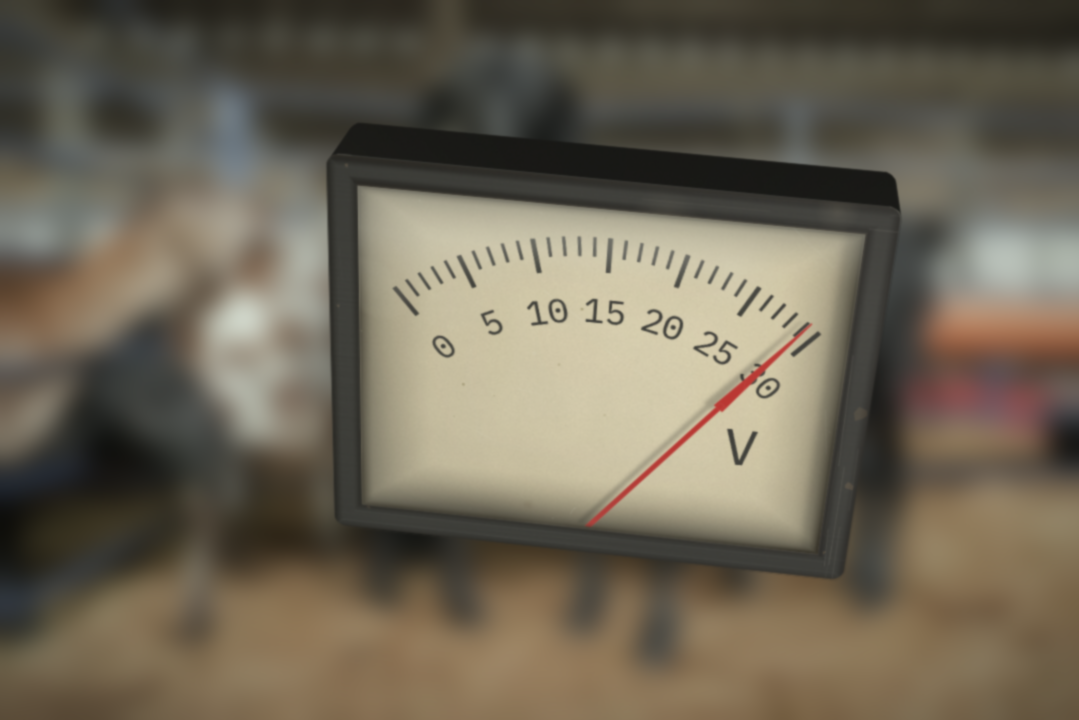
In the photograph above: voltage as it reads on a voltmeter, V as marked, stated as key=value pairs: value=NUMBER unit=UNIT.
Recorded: value=29 unit=V
